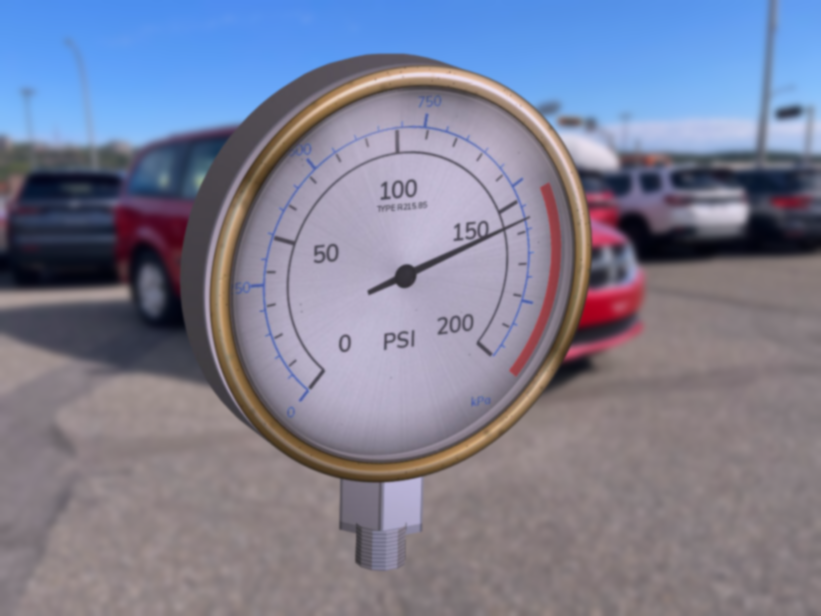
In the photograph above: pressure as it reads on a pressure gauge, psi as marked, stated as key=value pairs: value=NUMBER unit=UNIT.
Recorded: value=155 unit=psi
